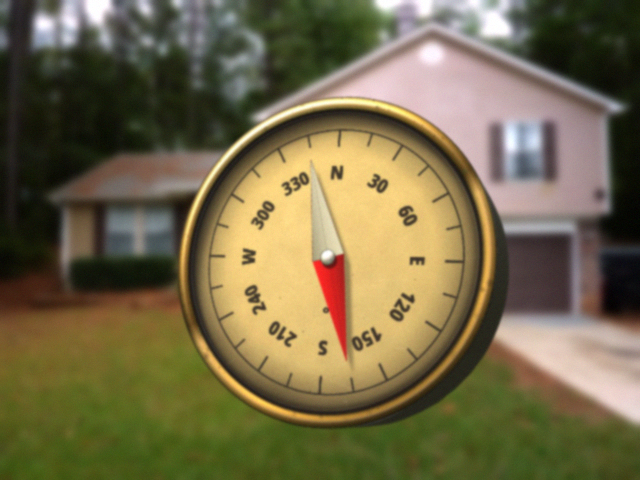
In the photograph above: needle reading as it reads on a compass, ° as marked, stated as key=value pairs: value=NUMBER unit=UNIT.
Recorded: value=165 unit=°
